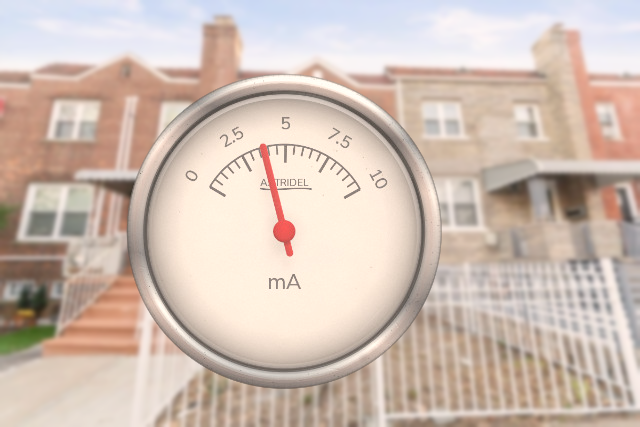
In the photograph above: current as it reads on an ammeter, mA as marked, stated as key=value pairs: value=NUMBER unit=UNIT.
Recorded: value=3.75 unit=mA
